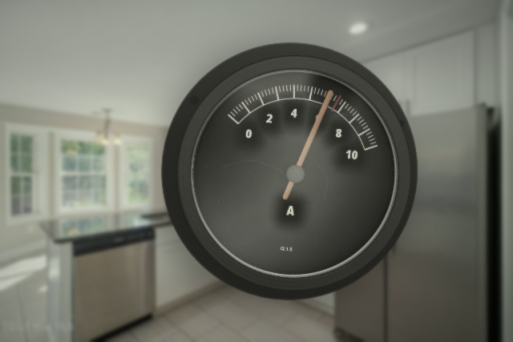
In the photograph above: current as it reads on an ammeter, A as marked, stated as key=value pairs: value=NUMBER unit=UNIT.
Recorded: value=6 unit=A
